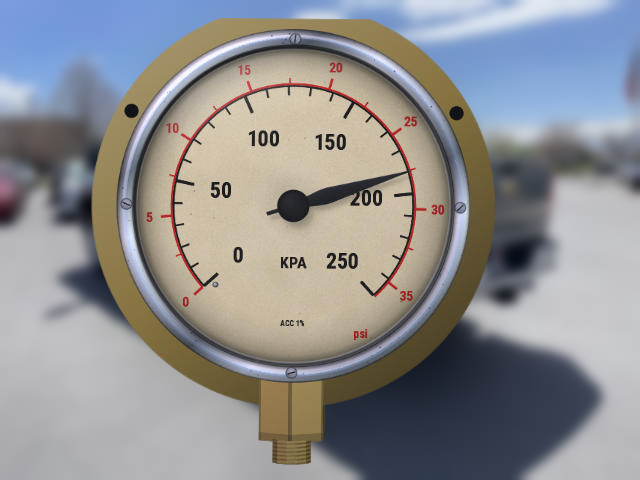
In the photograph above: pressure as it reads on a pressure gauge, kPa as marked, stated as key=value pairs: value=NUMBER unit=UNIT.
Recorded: value=190 unit=kPa
